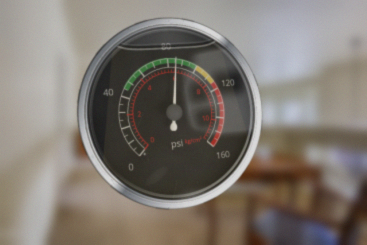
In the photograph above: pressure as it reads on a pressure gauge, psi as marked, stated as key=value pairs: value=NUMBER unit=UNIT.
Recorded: value=85 unit=psi
